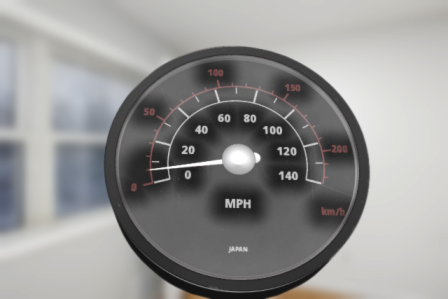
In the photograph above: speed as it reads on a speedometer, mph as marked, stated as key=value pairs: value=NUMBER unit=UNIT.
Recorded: value=5 unit=mph
